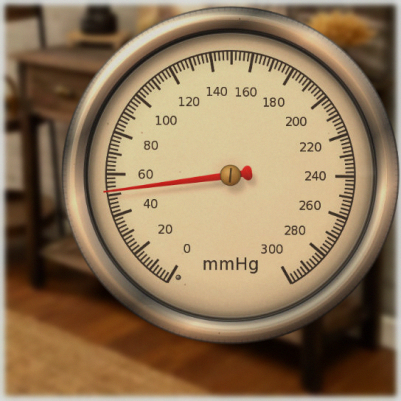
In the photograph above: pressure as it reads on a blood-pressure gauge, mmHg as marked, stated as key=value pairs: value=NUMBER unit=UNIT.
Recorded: value=52 unit=mmHg
